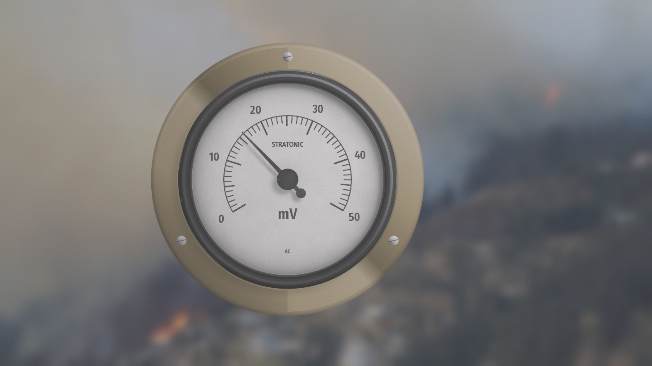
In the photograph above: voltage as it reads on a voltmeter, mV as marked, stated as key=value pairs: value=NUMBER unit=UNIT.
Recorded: value=16 unit=mV
